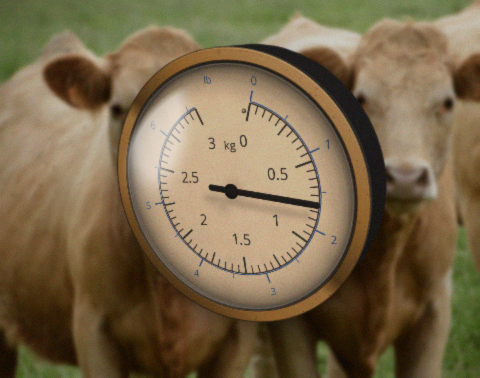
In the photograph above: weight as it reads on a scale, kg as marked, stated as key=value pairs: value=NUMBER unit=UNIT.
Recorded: value=0.75 unit=kg
